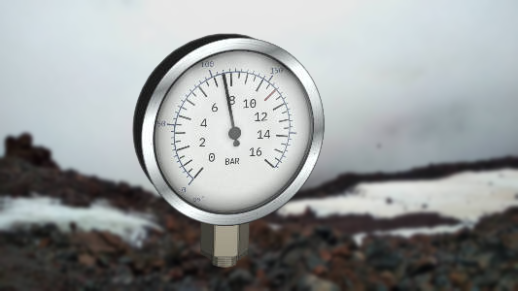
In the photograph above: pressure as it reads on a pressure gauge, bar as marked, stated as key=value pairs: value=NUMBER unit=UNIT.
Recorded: value=7.5 unit=bar
